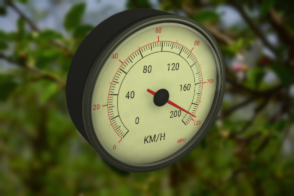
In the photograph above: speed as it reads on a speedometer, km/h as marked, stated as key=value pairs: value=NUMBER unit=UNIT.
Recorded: value=190 unit=km/h
